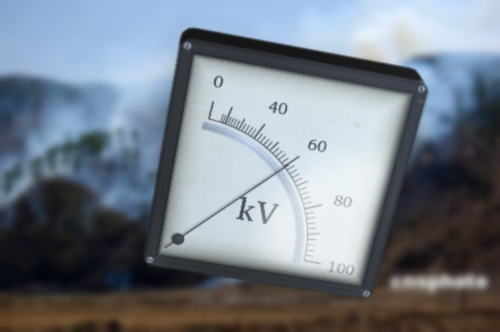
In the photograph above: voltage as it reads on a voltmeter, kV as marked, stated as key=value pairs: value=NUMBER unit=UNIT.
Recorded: value=60 unit=kV
